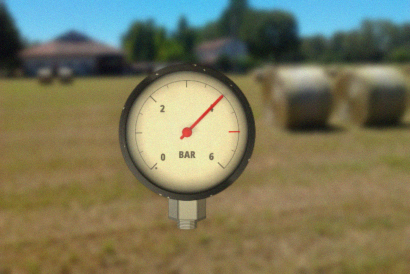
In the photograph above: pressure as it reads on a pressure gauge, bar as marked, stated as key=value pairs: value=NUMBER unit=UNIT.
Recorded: value=4 unit=bar
